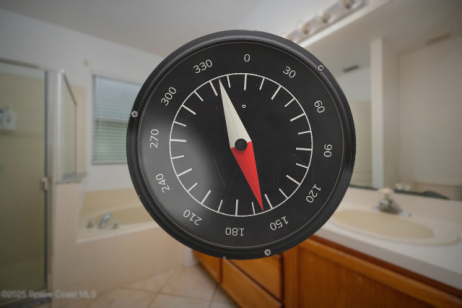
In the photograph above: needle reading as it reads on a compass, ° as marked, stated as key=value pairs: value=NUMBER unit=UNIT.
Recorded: value=157.5 unit=°
